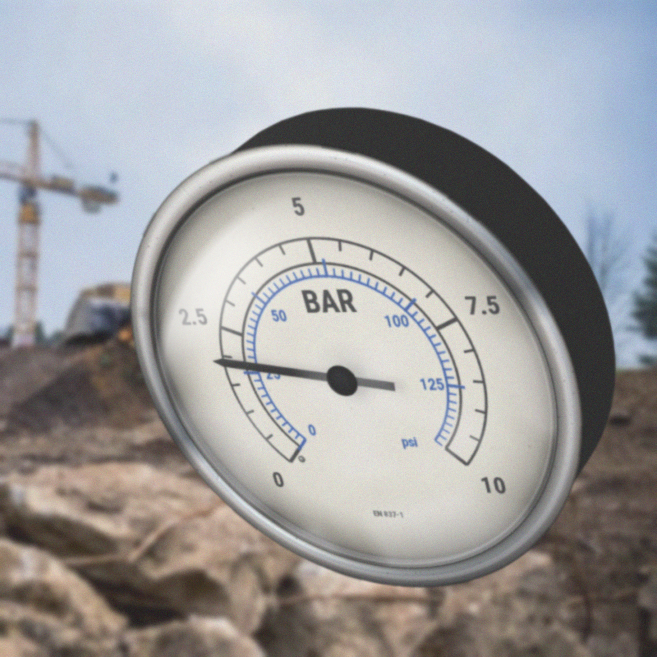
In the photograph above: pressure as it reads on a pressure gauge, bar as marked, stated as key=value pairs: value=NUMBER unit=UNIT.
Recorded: value=2 unit=bar
